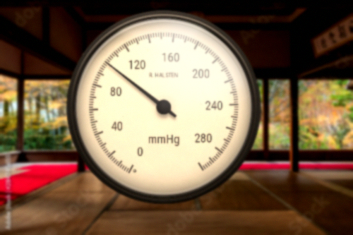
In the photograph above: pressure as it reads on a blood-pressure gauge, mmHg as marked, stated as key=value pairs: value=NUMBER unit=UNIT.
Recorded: value=100 unit=mmHg
